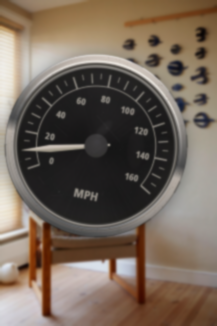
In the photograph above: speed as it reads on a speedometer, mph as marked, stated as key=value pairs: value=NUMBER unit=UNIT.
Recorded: value=10 unit=mph
